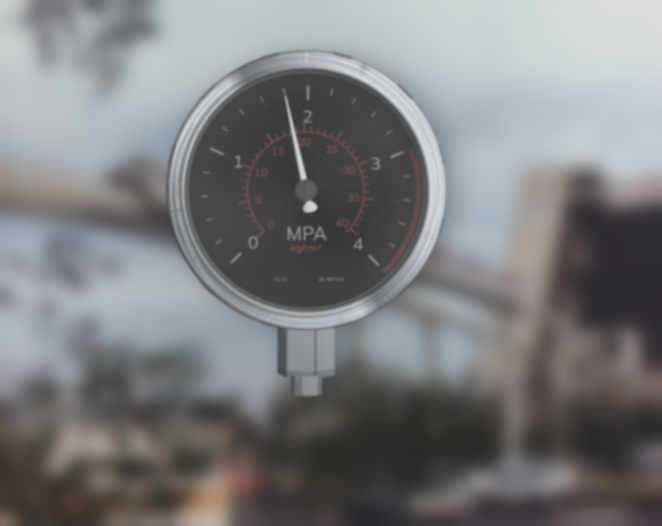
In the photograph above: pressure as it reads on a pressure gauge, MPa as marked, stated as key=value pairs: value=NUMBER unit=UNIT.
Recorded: value=1.8 unit=MPa
